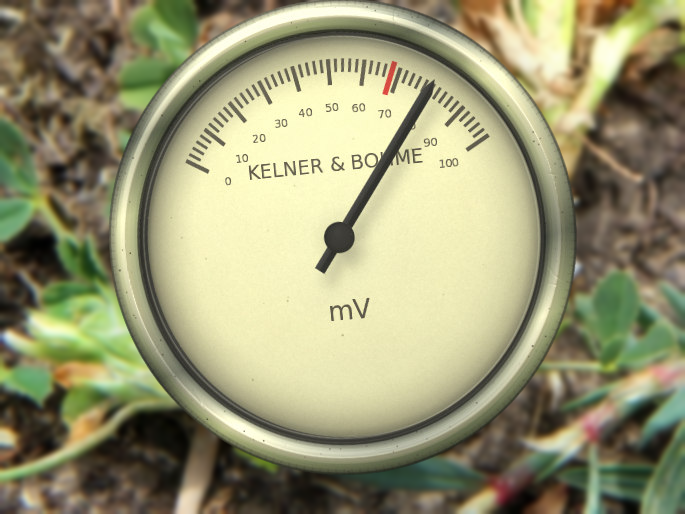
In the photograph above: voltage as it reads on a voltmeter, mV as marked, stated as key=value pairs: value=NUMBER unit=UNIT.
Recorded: value=80 unit=mV
